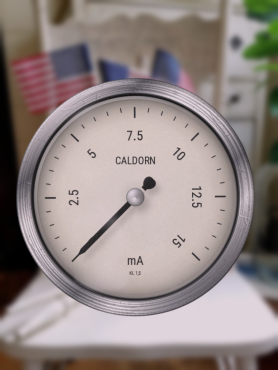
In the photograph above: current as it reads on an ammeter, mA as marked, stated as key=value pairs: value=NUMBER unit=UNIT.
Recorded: value=0 unit=mA
